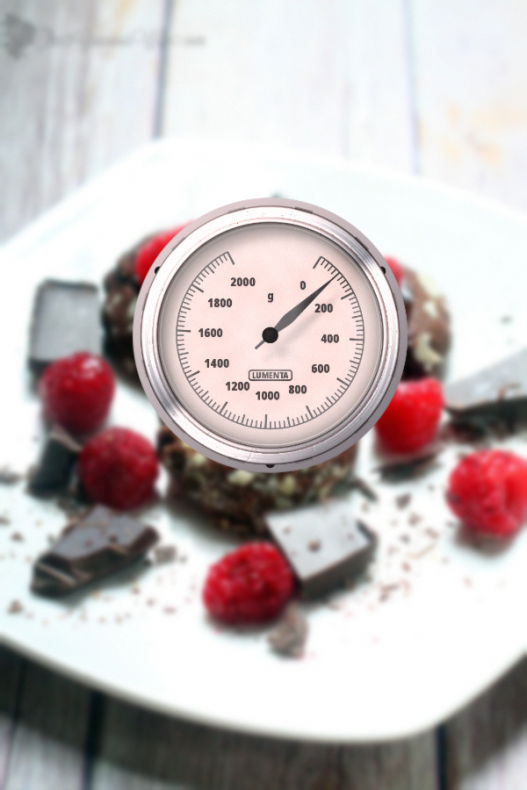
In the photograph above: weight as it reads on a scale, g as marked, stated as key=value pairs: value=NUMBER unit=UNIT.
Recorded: value=100 unit=g
